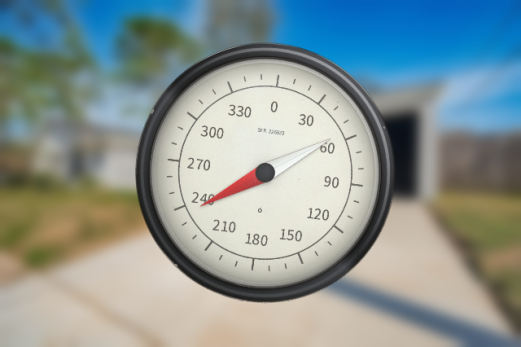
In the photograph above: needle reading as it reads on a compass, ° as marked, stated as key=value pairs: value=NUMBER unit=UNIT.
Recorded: value=235 unit=°
